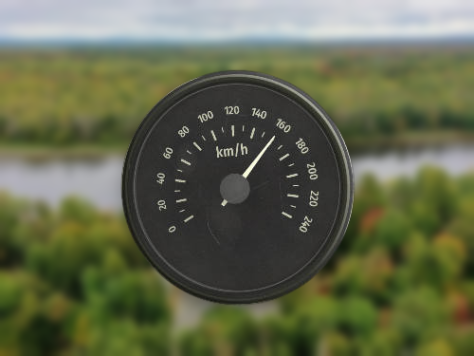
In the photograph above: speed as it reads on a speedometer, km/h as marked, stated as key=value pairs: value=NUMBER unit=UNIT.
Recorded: value=160 unit=km/h
